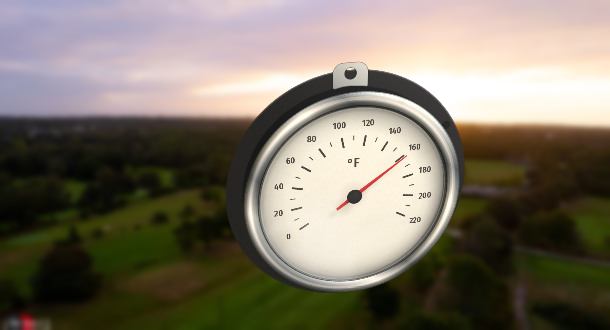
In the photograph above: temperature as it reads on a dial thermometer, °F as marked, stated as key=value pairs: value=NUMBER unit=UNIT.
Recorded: value=160 unit=°F
